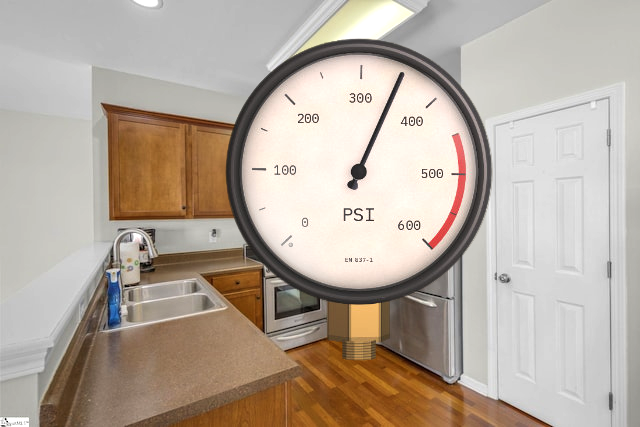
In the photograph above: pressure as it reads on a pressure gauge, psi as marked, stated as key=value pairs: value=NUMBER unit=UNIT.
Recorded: value=350 unit=psi
